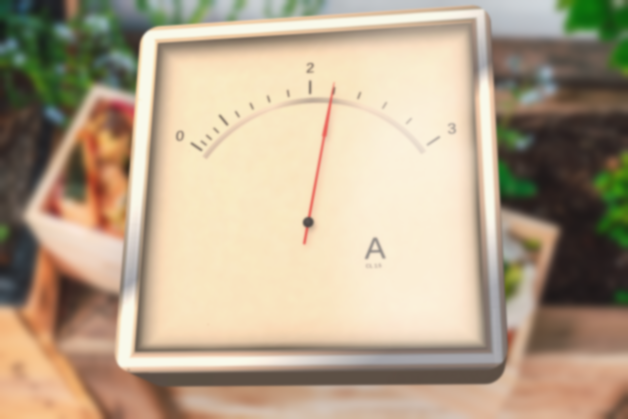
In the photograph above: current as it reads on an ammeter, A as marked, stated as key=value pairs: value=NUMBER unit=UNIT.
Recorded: value=2.2 unit=A
